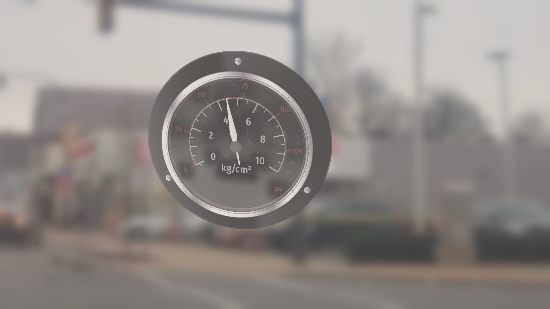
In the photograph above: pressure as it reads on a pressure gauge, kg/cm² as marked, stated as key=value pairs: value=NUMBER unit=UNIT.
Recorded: value=4.5 unit=kg/cm²
